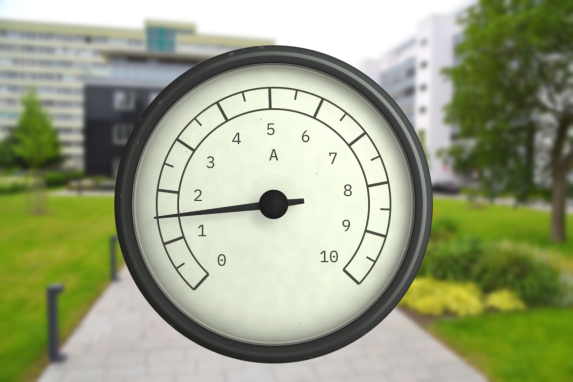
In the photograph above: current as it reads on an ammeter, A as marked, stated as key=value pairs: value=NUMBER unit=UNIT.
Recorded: value=1.5 unit=A
